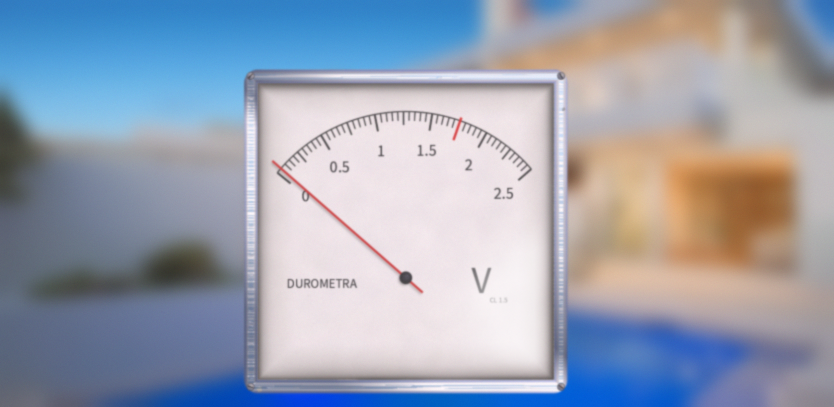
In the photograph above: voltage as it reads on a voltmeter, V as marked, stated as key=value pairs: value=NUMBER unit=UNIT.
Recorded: value=0.05 unit=V
